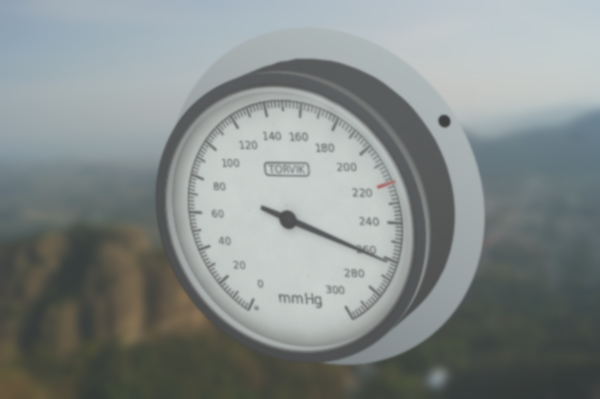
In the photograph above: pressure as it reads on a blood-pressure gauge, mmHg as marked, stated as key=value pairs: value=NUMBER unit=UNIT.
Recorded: value=260 unit=mmHg
